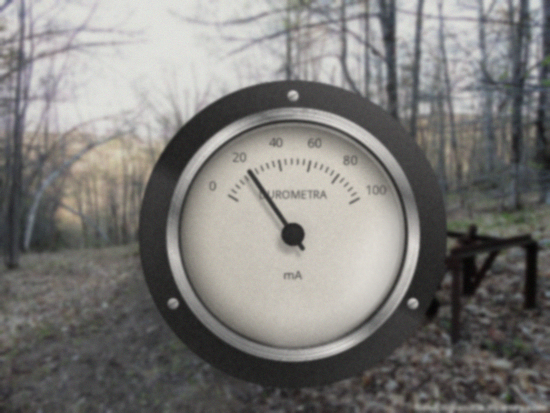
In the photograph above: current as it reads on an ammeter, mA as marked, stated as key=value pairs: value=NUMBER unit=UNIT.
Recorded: value=20 unit=mA
